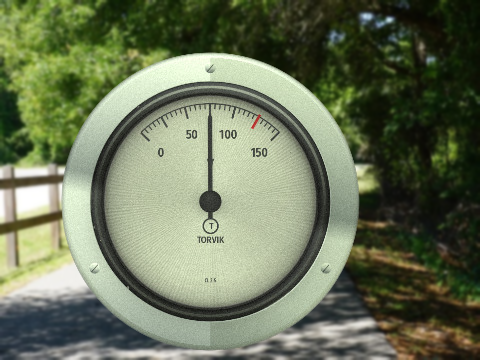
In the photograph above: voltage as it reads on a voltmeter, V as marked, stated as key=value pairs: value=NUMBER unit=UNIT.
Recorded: value=75 unit=V
